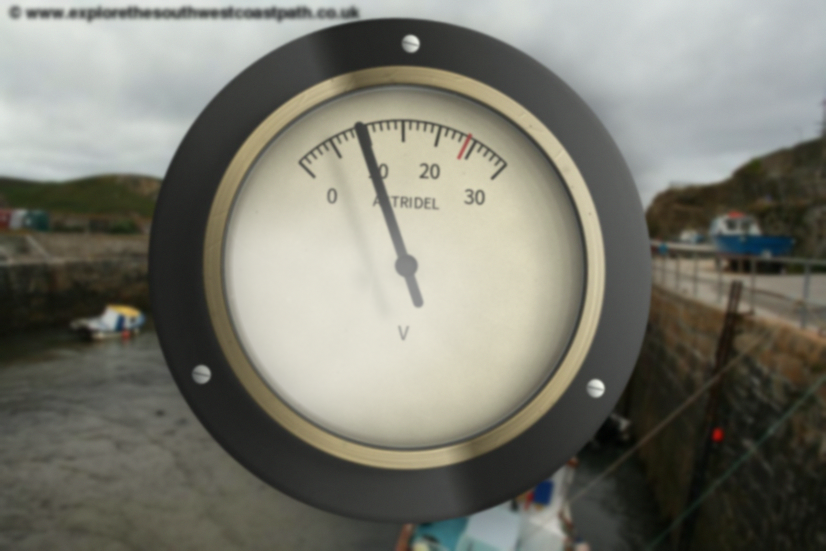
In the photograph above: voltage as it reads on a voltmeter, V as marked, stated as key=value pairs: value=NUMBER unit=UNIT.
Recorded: value=9 unit=V
